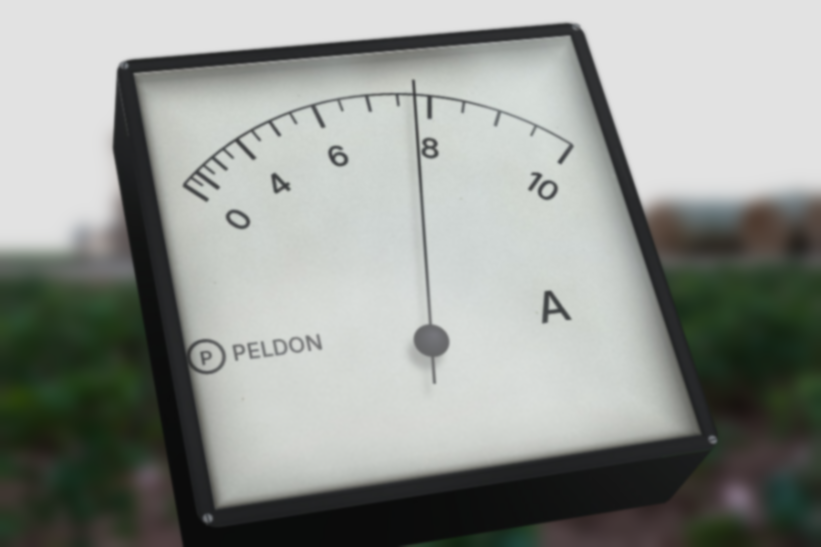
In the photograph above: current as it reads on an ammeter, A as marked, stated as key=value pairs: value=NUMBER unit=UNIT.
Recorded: value=7.75 unit=A
